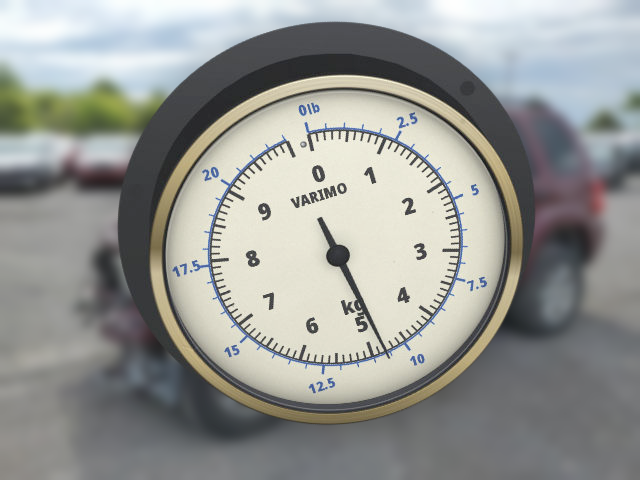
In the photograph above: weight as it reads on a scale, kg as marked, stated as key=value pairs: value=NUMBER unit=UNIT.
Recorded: value=4.8 unit=kg
